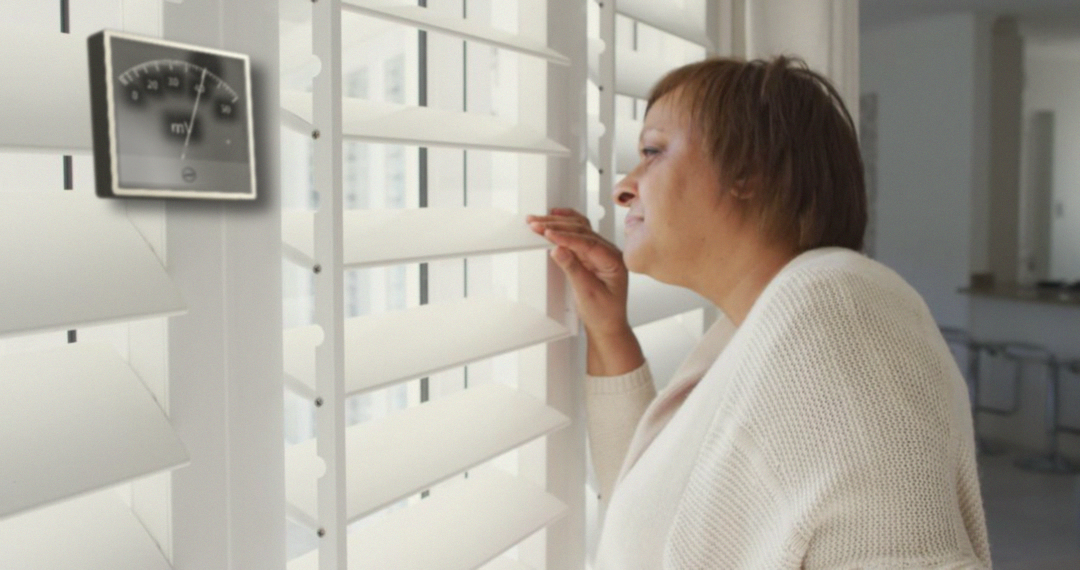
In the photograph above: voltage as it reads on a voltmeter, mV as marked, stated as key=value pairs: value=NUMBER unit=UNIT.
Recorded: value=40 unit=mV
